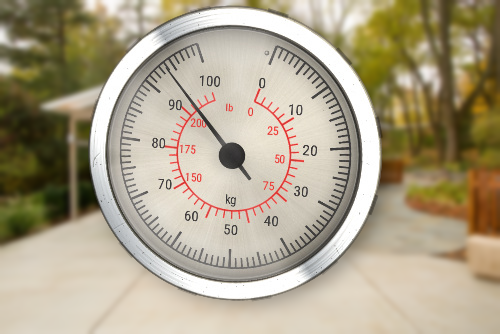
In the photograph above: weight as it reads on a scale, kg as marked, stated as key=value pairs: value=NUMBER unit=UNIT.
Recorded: value=94 unit=kg
